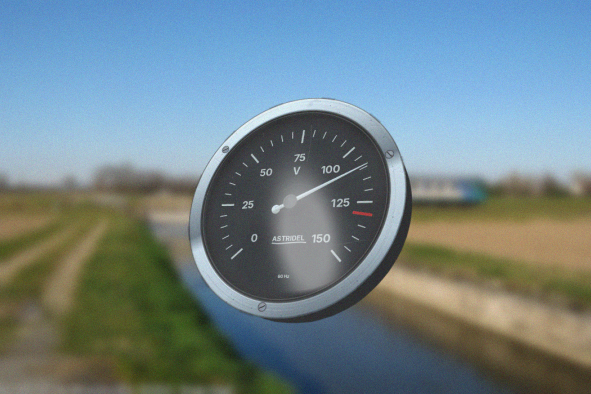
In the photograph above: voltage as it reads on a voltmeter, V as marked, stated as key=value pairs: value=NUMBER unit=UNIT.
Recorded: value=110 unit=V
